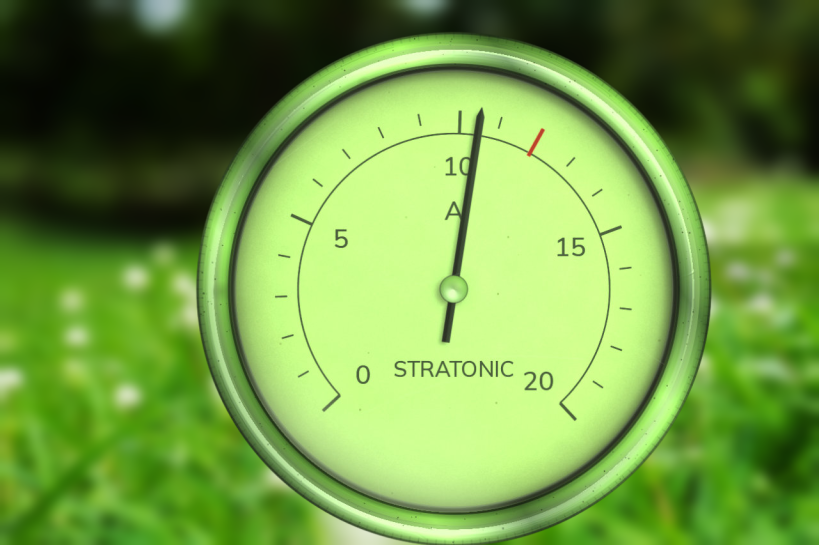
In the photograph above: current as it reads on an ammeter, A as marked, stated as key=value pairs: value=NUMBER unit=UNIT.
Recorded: value=10.5 unit=A
